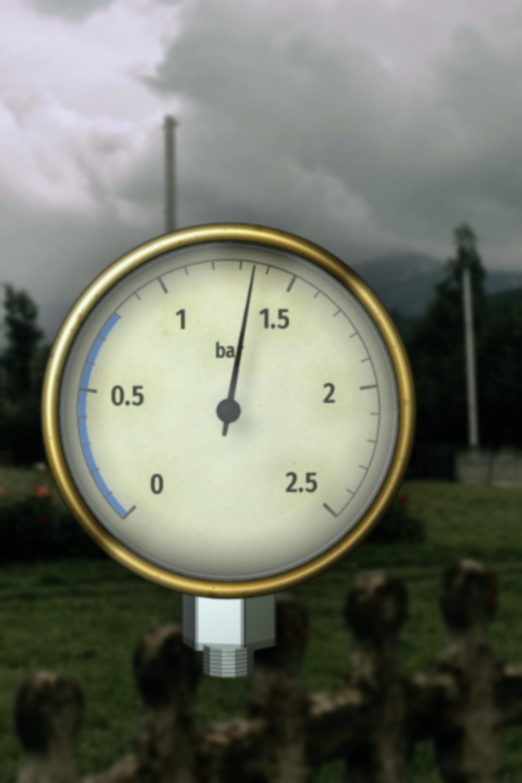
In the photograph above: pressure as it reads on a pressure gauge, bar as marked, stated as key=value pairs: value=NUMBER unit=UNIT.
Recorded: value=1.35 unit=bar
